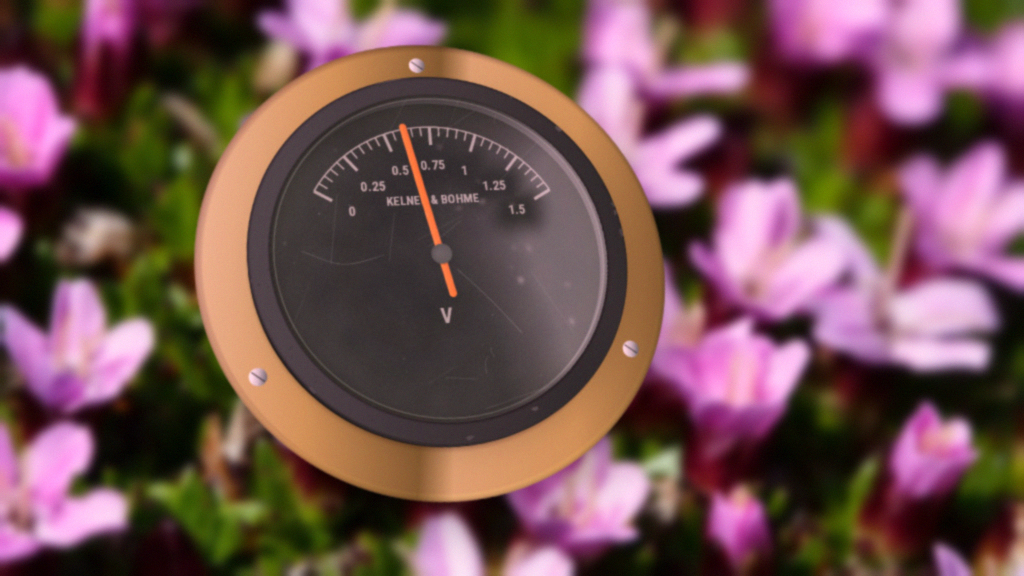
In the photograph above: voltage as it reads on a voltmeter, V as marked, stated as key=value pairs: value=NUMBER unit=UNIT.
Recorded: value=0.6 unit=V
